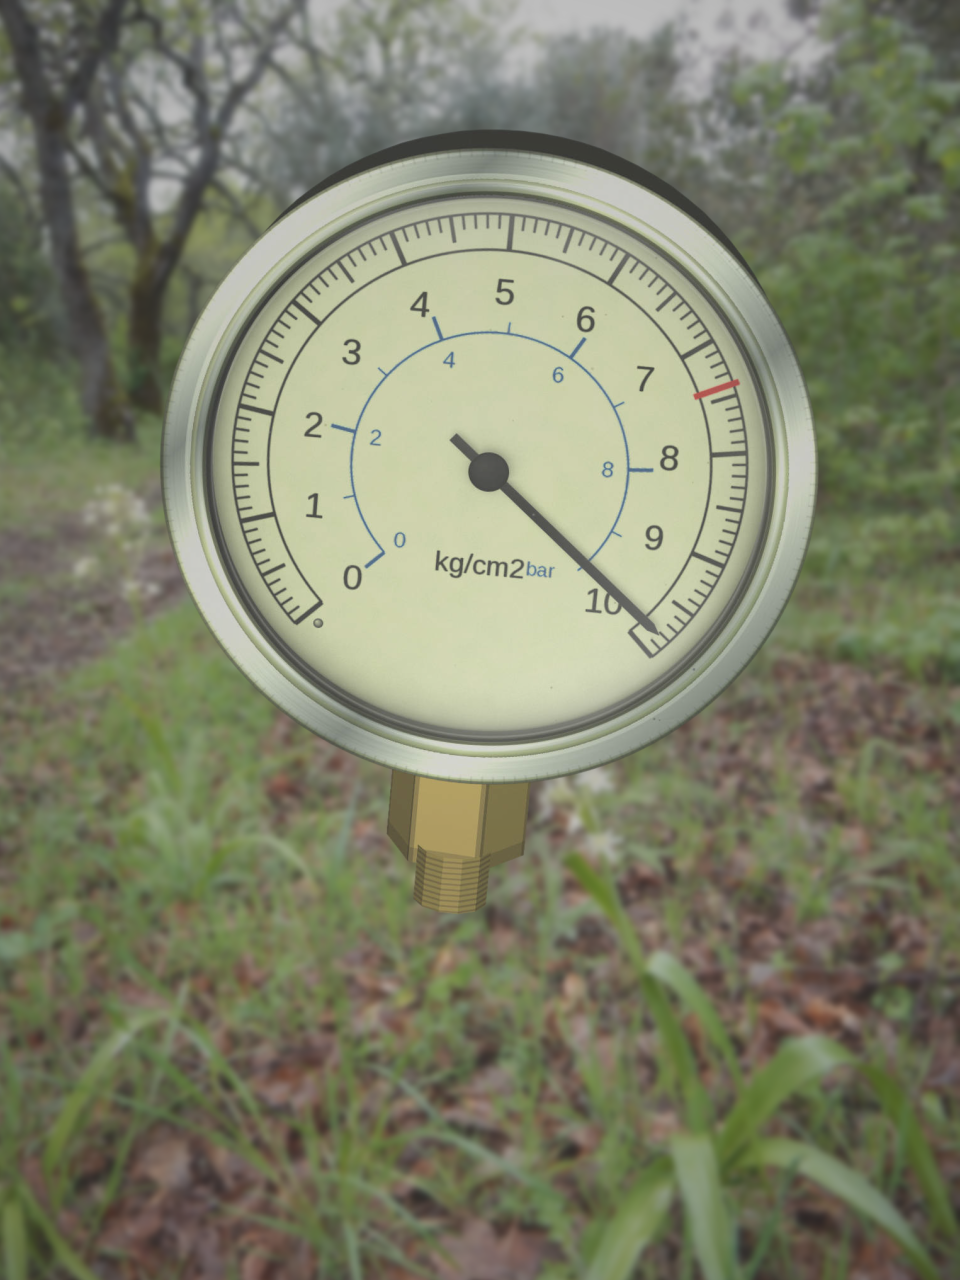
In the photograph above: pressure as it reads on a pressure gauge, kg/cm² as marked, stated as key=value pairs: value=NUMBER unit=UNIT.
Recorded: value=9.8 unit=kg/cm²
